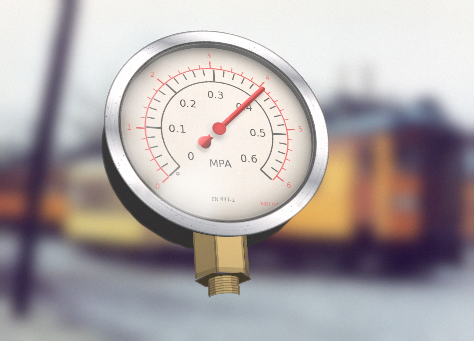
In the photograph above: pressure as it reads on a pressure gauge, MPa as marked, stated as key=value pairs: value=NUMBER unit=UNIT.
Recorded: value=0.4 unit=MPa
